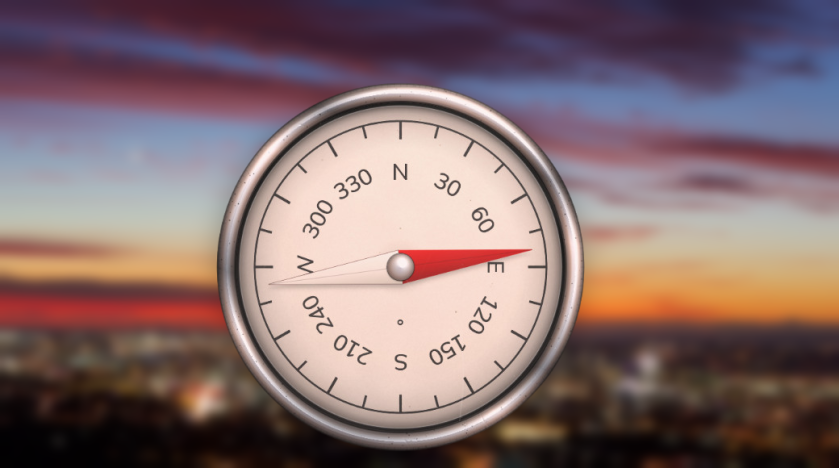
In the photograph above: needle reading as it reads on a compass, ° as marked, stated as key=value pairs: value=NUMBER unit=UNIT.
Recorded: value=82.5 unit=°
